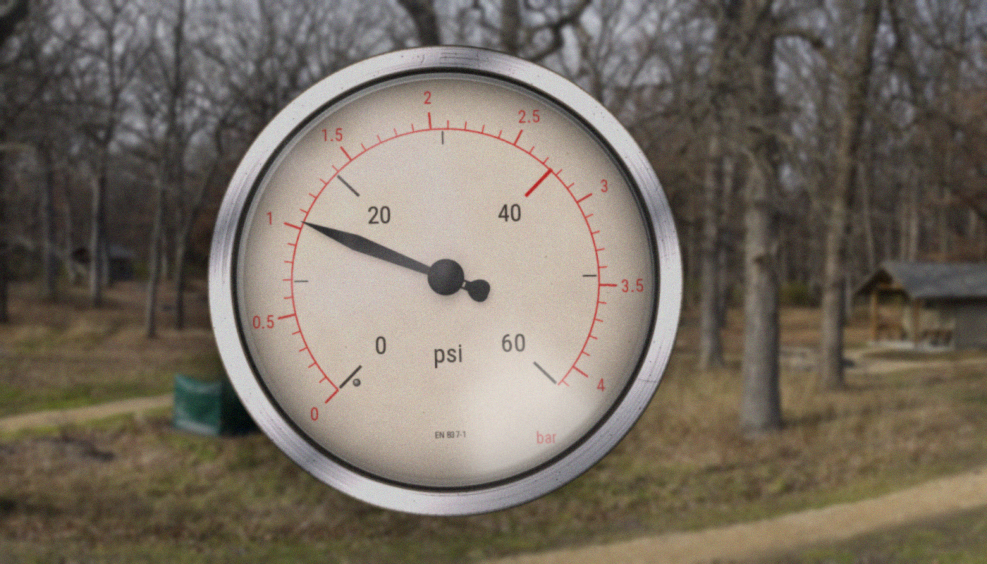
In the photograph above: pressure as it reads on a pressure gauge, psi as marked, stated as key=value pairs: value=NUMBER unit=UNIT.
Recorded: value=15 unit=psi
